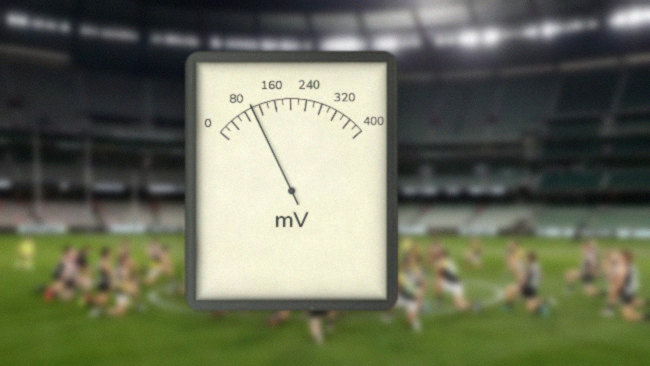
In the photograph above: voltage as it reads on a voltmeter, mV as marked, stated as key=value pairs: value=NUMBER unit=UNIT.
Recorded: value=100 unit=mV
